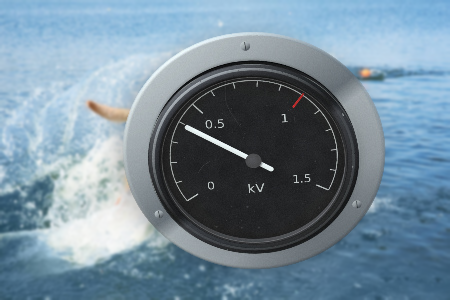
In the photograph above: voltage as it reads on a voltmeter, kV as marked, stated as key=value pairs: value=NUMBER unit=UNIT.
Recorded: value=0.4 unit=kV
